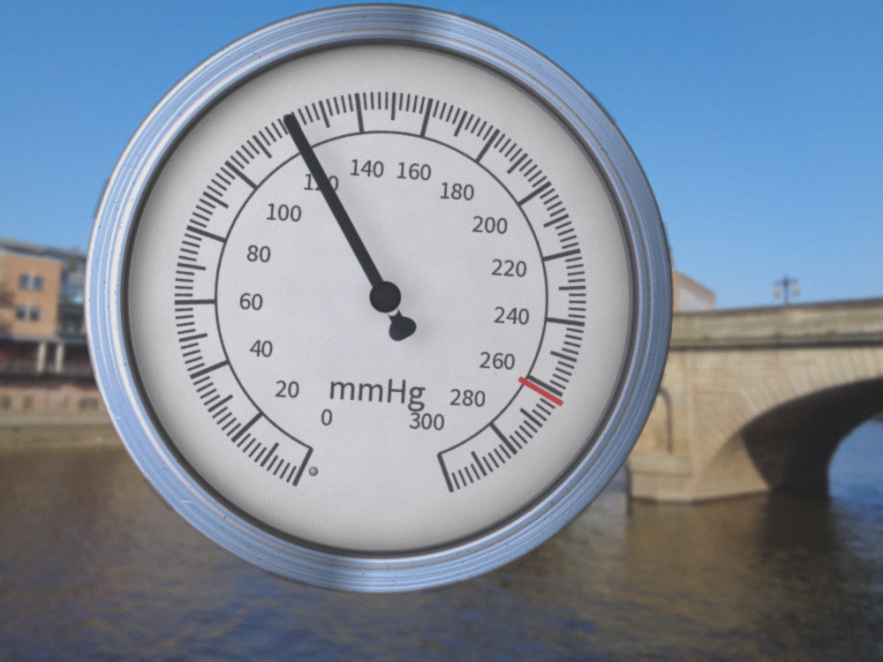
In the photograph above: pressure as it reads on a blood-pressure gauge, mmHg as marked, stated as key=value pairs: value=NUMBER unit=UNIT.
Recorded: value=120 unit=mmHg
